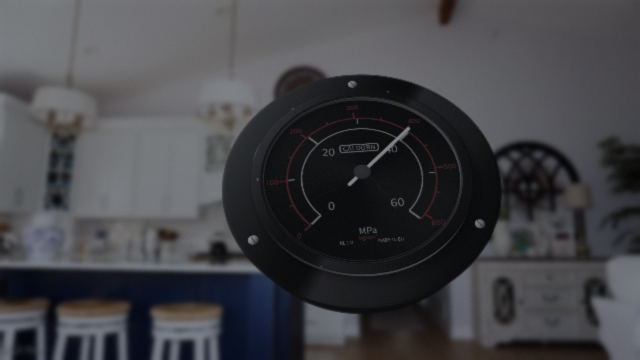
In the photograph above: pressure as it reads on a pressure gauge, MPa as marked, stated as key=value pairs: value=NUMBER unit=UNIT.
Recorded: value=40 unit=MPa
